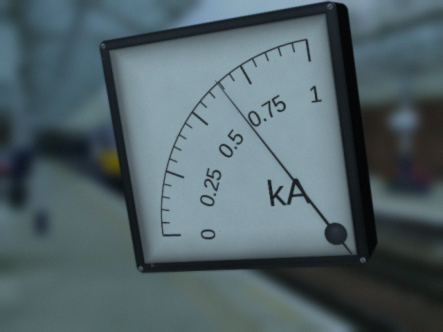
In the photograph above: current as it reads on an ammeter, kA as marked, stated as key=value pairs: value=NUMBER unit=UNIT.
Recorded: value=0.65 unit=kA
